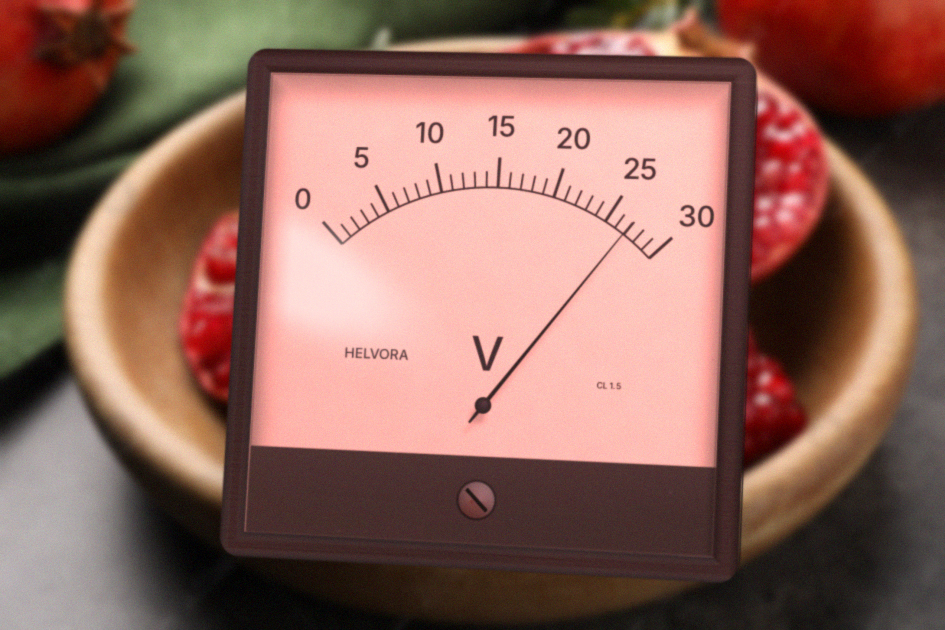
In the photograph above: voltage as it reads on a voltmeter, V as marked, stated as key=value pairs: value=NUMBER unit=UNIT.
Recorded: value=27 unit=V
